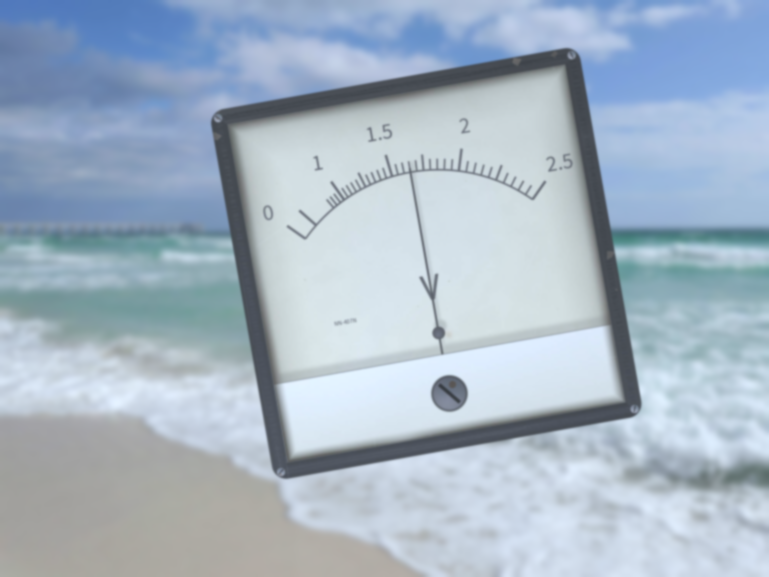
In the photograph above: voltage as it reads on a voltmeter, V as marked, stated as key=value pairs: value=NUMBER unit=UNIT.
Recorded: value=1.65 unit=V
